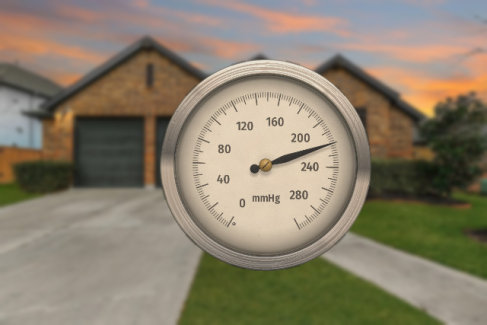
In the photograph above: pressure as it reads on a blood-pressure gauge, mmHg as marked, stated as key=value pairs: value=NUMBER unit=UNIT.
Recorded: value=220 unit=mmHg
